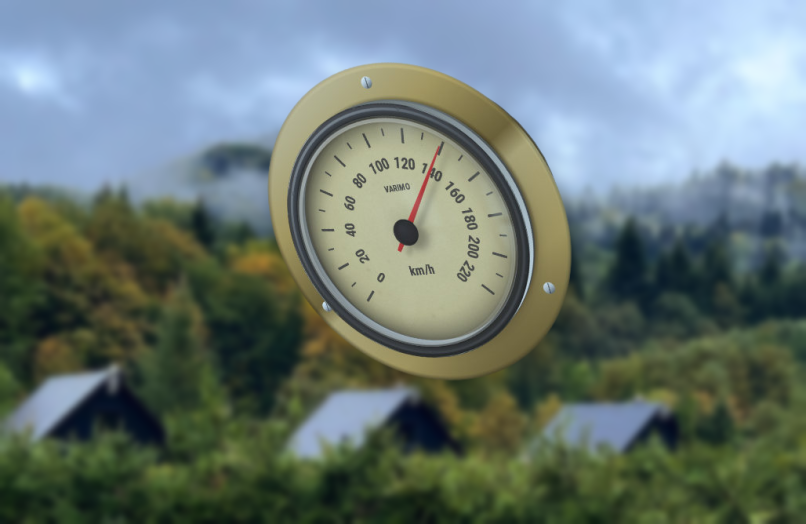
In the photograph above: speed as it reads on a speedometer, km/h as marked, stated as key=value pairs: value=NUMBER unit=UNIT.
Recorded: value=140 unit=km/h
